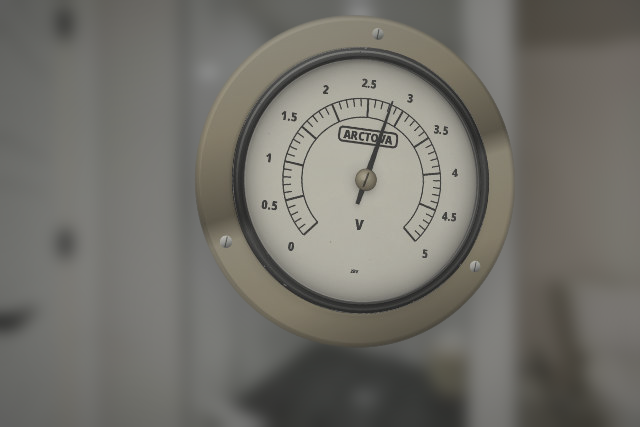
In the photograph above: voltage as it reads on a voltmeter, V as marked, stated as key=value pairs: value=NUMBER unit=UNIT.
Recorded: value=2.8 unit=V
